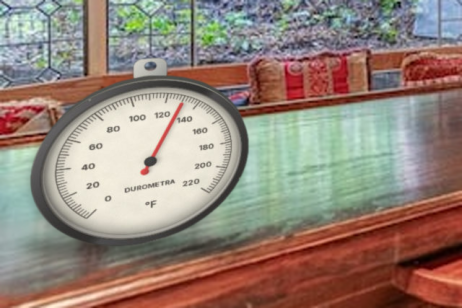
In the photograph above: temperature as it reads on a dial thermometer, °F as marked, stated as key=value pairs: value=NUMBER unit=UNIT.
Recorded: value=130 unit=°F
